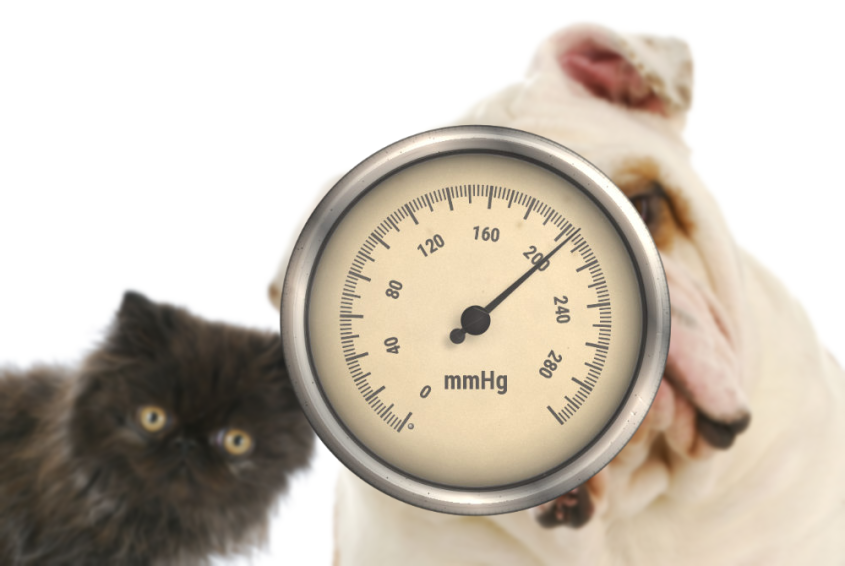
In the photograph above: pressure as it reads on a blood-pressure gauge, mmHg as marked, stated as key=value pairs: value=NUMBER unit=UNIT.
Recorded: value=204 unit=mmHg
